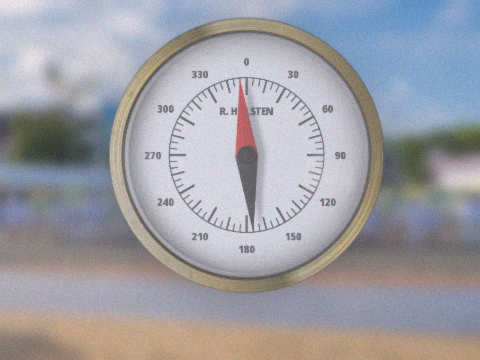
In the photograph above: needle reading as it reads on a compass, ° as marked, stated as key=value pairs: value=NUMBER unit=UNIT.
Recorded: value=355 unit=°
